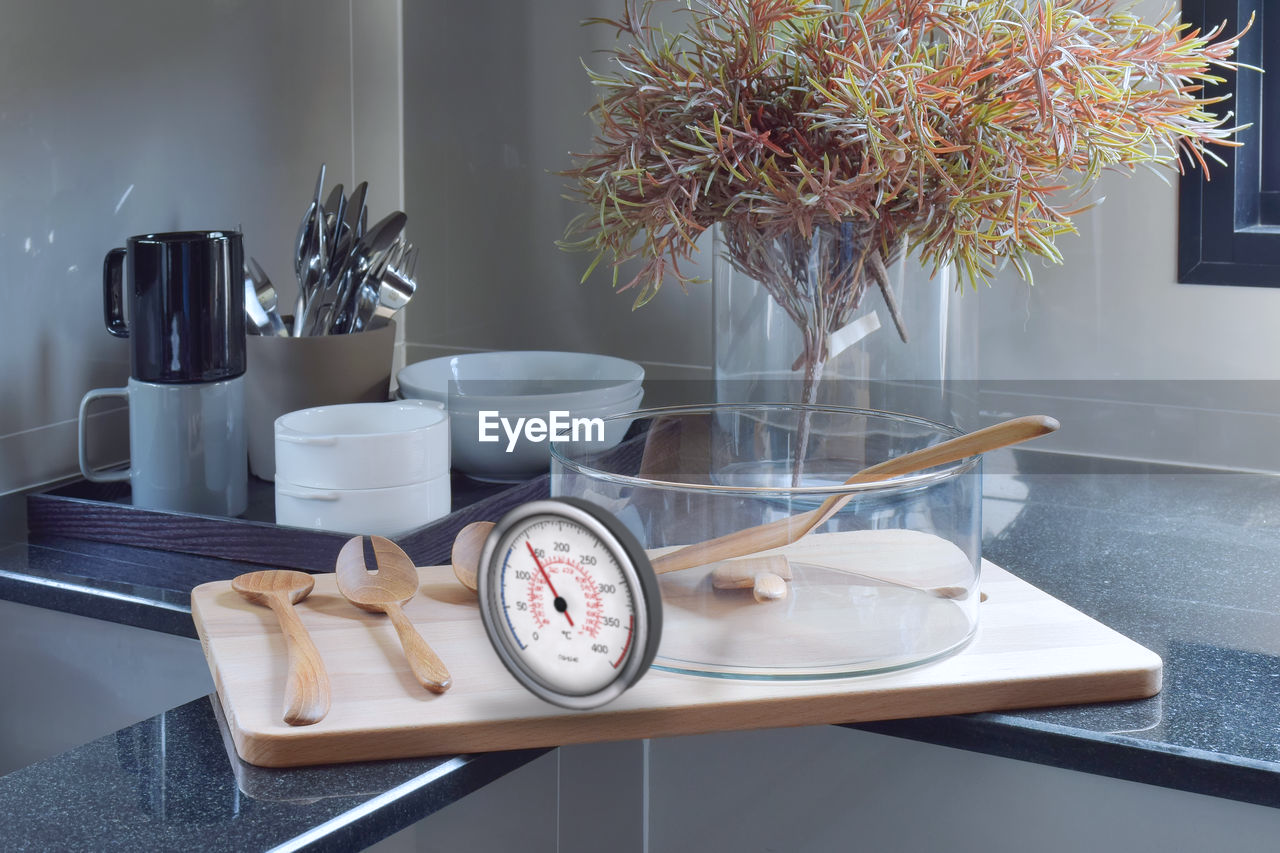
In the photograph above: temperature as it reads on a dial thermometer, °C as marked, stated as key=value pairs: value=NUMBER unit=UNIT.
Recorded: value=150 unit=°C
